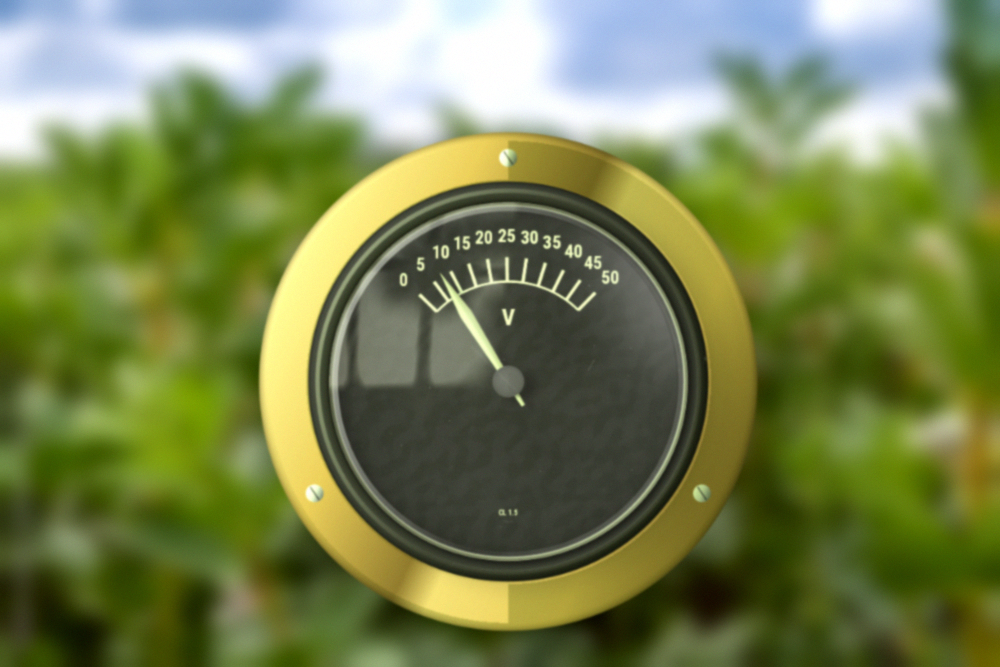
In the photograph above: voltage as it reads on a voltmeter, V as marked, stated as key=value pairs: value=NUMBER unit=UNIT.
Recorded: value=7.5 unit=V
